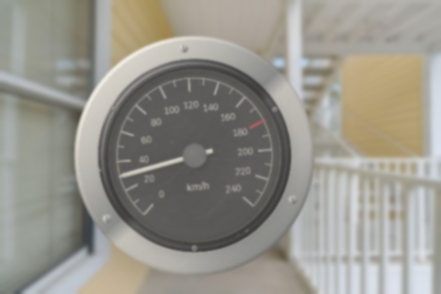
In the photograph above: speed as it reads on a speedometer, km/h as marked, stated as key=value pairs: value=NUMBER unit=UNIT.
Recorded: value=30 unit=km/h
